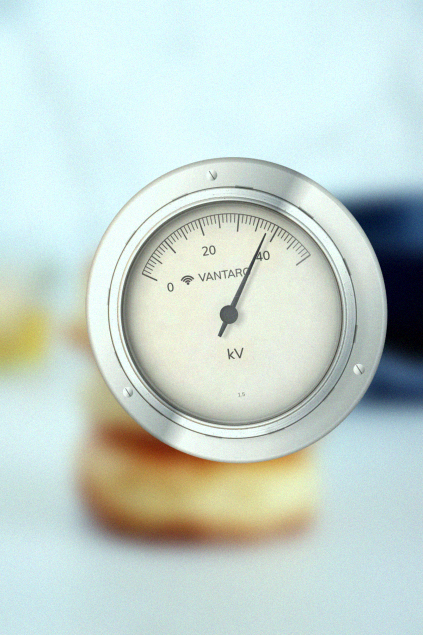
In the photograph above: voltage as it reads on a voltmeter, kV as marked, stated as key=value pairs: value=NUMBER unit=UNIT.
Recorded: value=38 unit=kV
